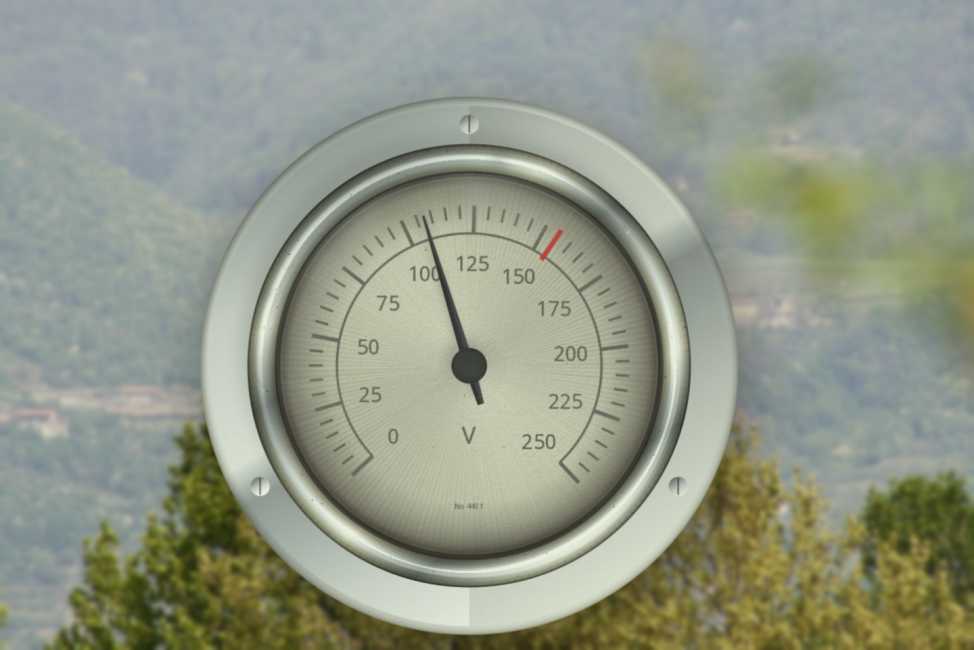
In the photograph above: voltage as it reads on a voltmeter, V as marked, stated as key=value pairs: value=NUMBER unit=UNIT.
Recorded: value=107.5 unit=V
